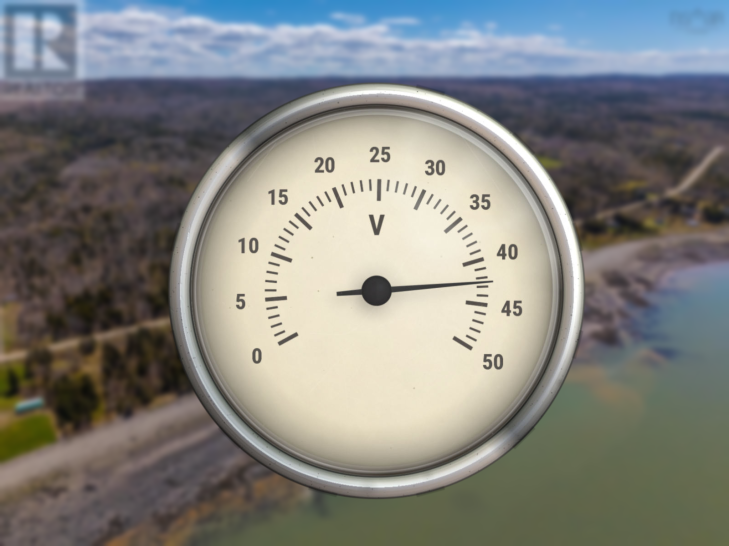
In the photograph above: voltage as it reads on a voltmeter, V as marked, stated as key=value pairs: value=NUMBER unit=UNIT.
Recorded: value=42.5 unit=V
